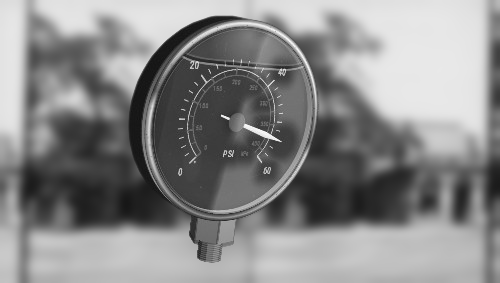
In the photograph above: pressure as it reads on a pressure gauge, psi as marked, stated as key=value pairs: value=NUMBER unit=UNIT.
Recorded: value=54 unit=psi
